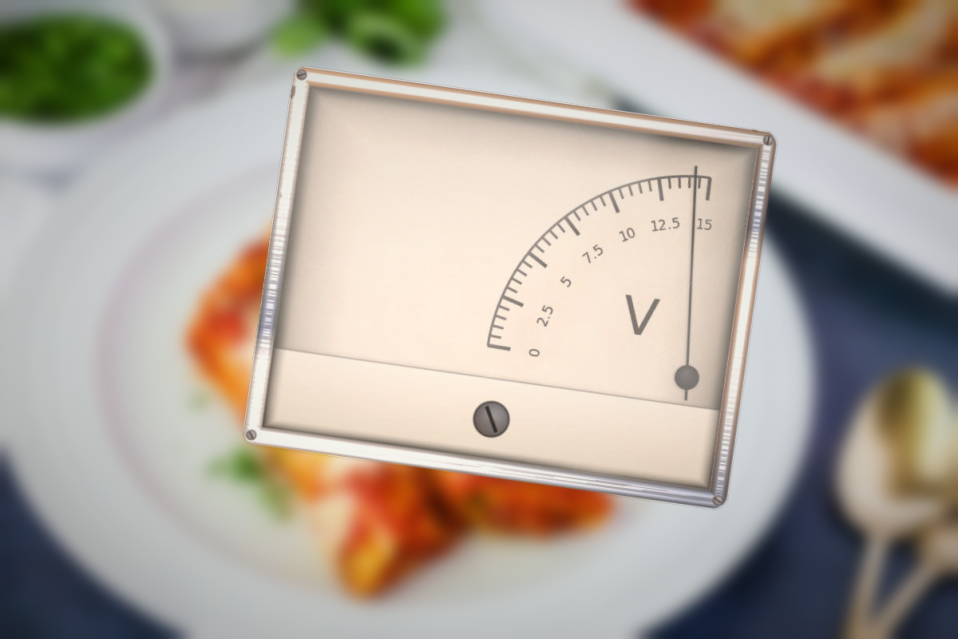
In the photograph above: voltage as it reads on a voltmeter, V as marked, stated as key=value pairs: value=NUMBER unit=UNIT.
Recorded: value=14.25 unit=V
